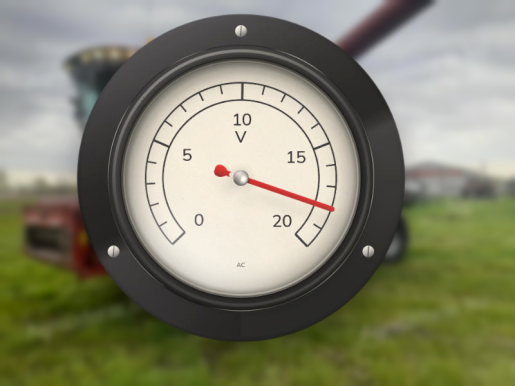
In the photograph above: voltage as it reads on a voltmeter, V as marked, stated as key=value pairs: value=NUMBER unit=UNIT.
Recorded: value=18 unit=V
